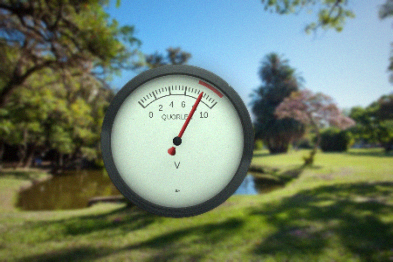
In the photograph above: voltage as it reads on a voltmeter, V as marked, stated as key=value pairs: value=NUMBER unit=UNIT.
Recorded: value=8 unit=V
